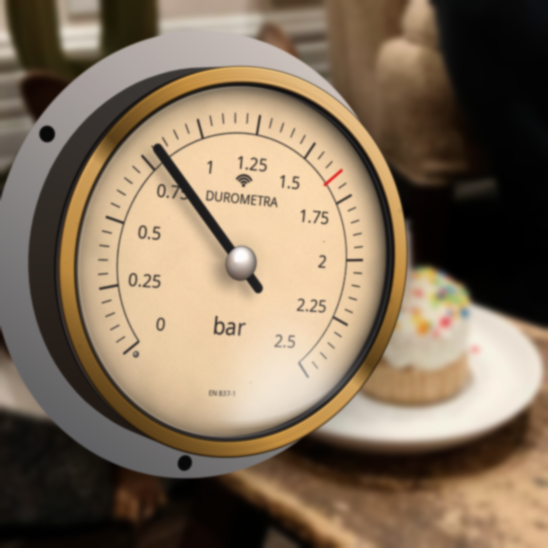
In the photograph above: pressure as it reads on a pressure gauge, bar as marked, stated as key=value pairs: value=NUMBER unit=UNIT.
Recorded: value=0.8 unit=bar
